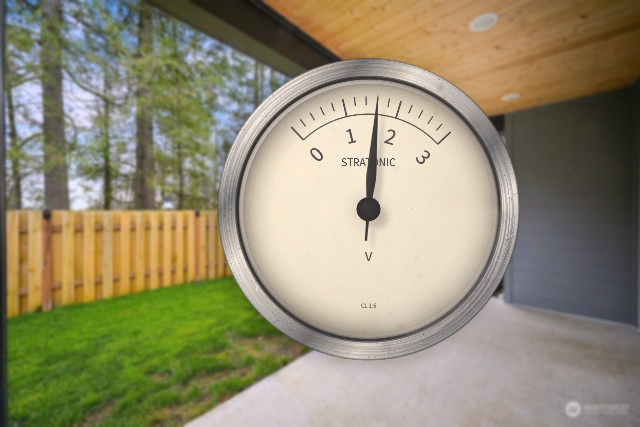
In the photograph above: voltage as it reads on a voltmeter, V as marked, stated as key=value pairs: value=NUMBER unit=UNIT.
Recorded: value=1.6 unit=V
